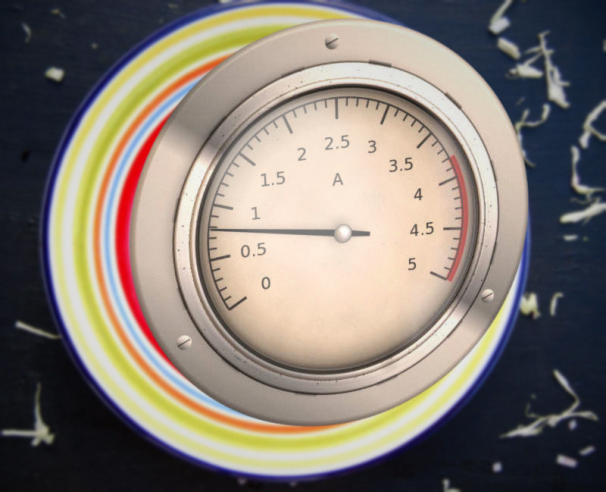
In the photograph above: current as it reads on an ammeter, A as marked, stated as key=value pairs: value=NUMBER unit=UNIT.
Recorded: value=0.8 unit=A
